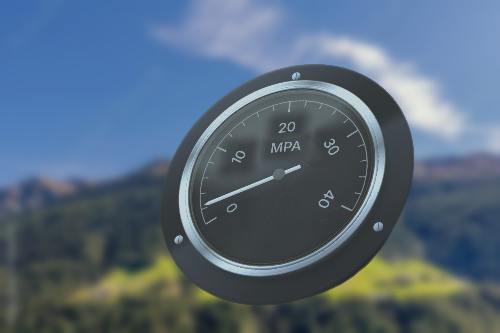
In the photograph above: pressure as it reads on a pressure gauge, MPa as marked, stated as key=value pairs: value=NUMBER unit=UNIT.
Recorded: value=2 unit=MPa
